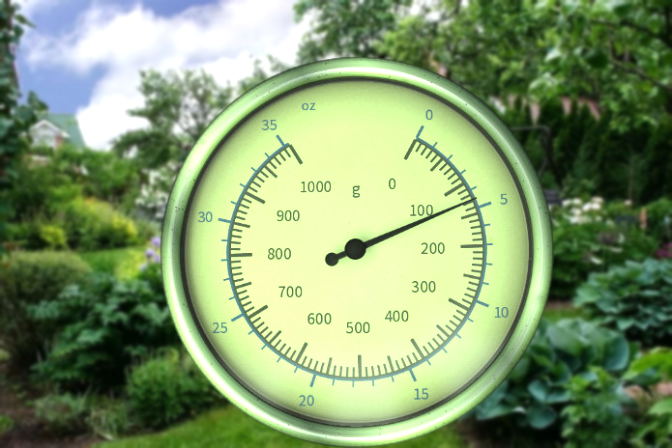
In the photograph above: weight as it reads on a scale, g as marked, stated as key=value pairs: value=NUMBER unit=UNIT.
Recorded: value=130 unit=g
